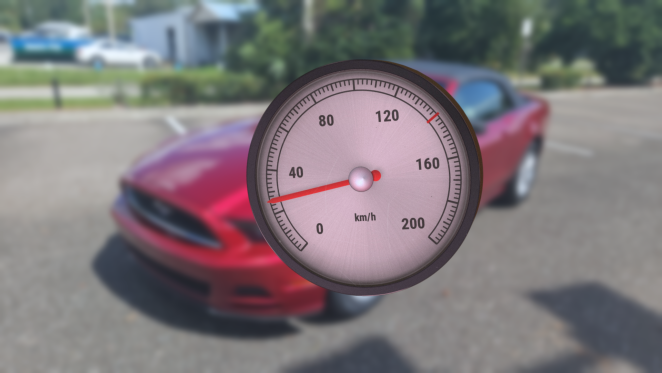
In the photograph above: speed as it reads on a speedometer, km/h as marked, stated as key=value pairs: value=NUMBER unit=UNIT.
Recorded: value=26 unit=km/h
